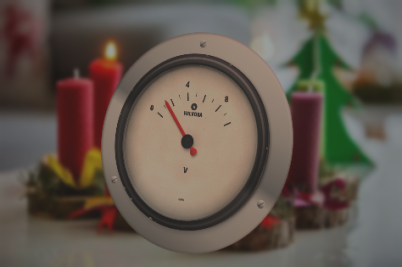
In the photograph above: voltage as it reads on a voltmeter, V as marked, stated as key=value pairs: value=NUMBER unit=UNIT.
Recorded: value=1.5 unit=V
